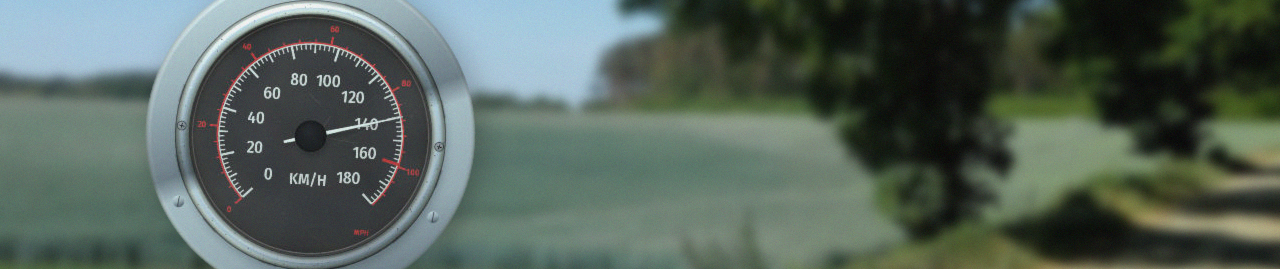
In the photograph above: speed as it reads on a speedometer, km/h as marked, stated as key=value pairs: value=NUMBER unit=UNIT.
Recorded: value=140 unit=km/h
